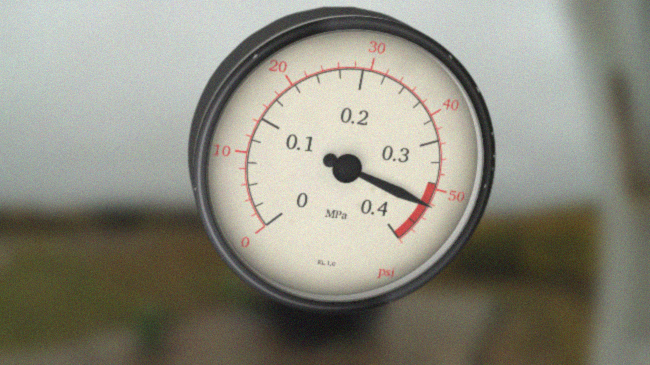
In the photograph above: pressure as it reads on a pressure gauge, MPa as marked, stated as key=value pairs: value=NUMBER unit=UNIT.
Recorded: value=0.36 unit=MPa
